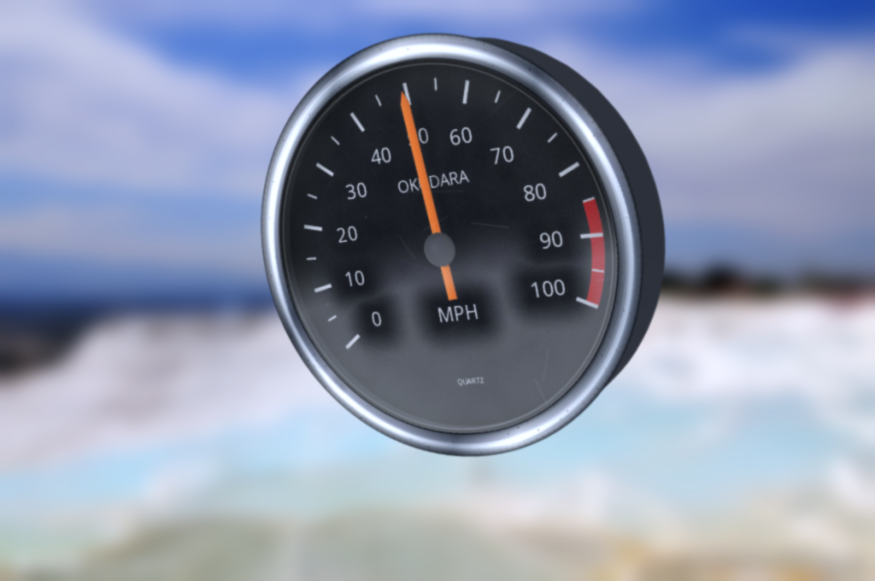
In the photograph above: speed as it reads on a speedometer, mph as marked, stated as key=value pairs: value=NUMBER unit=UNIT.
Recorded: value=50 unit=mph
